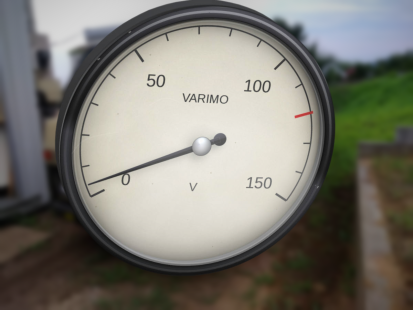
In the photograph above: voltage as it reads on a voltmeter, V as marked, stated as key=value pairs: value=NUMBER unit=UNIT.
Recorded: value=5 unit=V
